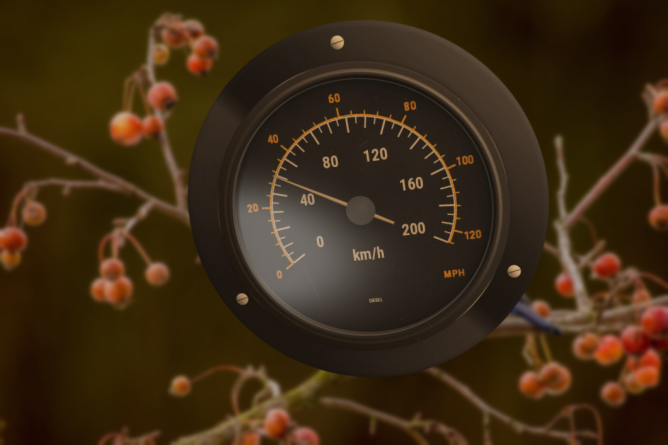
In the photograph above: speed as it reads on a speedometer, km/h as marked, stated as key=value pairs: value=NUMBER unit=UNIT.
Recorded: value=50 unit=km/h
